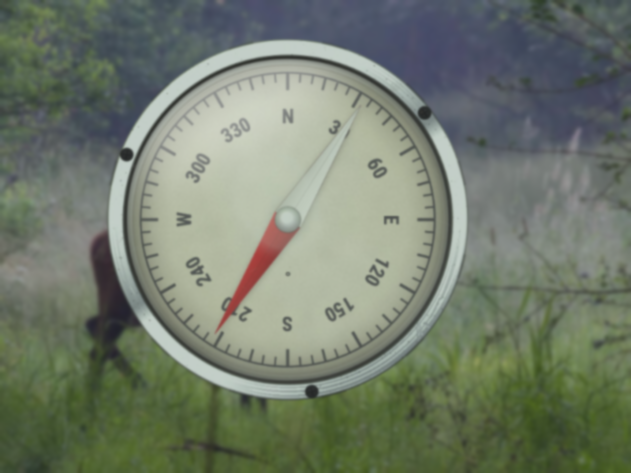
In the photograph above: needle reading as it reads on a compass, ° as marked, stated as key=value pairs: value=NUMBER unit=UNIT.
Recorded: value=212.5 unit=°
